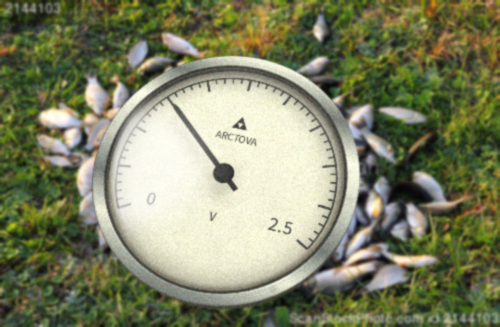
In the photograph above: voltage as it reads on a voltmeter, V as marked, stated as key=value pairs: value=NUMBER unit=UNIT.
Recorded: value=0.75 unit=V
